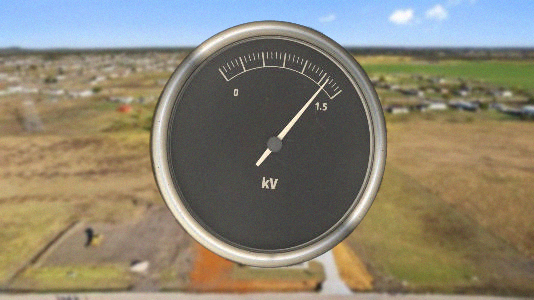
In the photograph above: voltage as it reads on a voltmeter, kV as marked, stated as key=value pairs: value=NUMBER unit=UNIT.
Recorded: value=1.3 unit=kV
